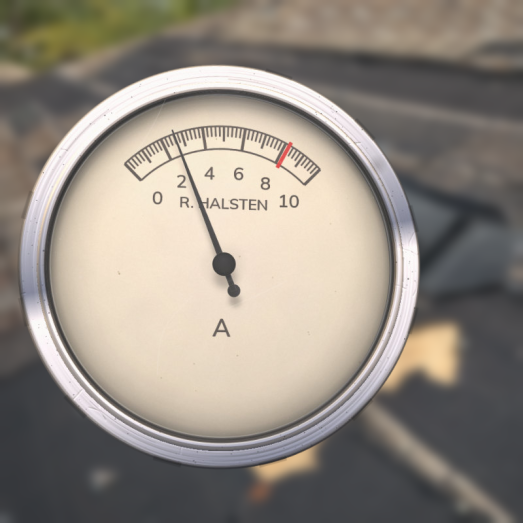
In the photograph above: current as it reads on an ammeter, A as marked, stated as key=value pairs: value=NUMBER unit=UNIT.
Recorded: value=2.6 unit=A
